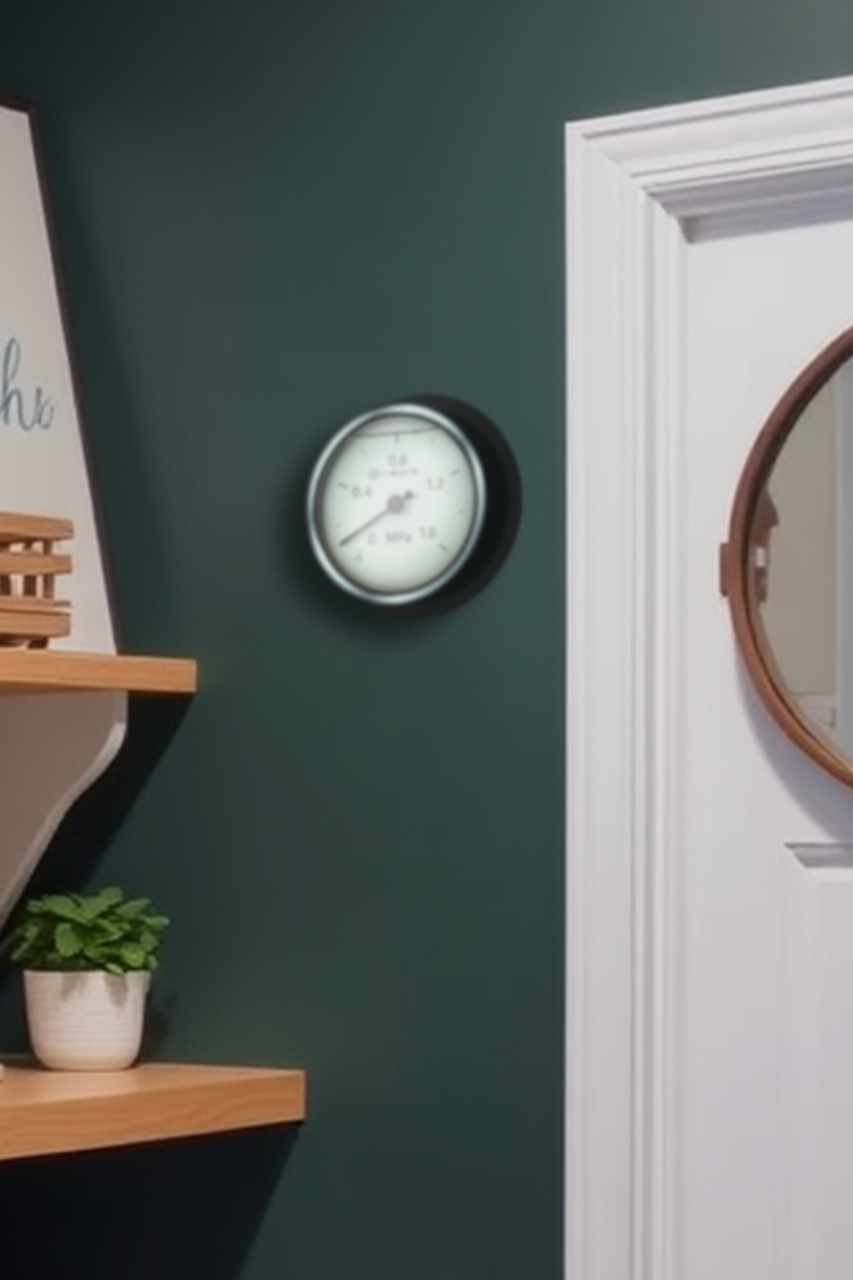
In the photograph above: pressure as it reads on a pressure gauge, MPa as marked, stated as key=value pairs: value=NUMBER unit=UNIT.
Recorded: value=0.1 unit=MPa
